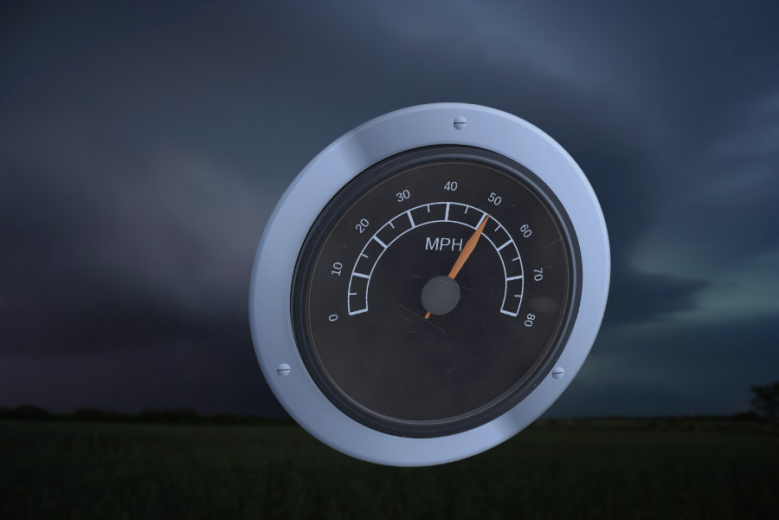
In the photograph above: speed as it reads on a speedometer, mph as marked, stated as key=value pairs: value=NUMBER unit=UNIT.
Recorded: value=50 unit=mph
